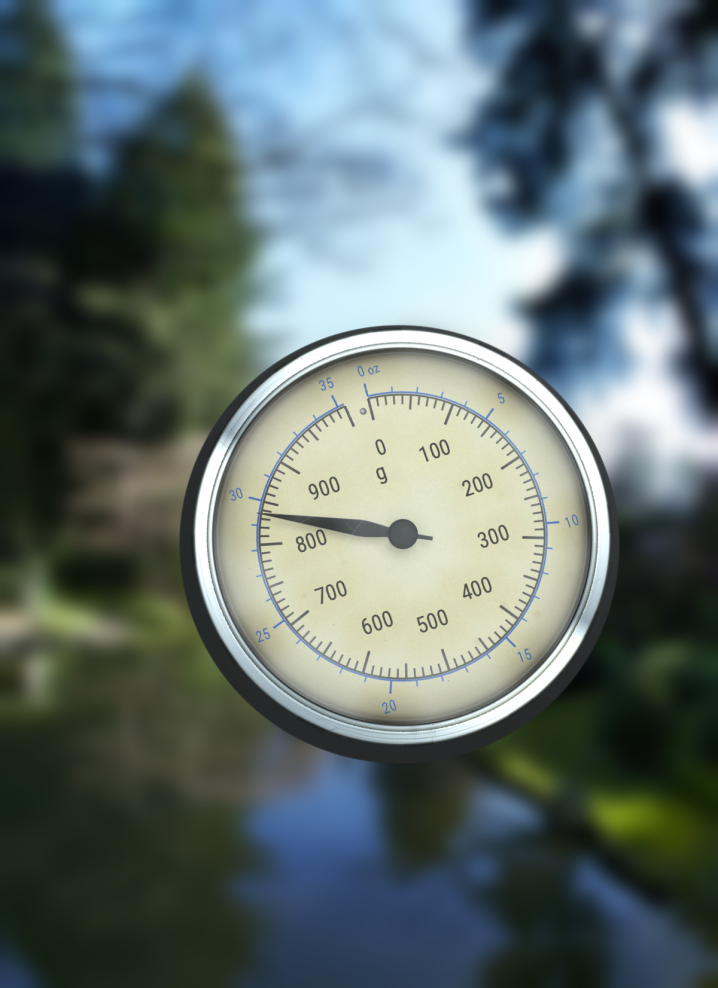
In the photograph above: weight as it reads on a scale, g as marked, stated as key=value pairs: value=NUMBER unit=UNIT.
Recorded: value=835 unit=g
